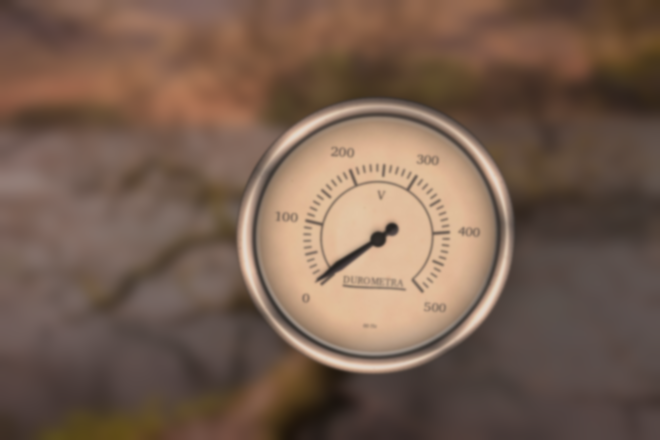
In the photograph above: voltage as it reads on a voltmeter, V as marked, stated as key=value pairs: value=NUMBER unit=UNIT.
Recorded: value=10 unit=V
